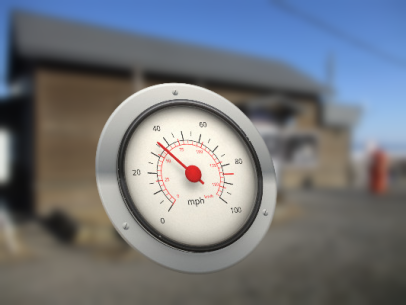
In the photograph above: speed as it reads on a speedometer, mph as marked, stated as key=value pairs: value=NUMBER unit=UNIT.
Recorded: value=35 unit=mph
